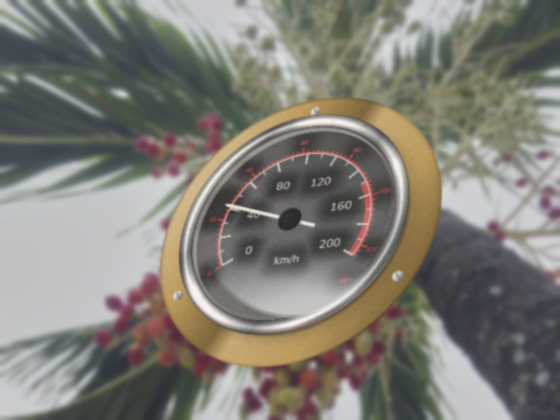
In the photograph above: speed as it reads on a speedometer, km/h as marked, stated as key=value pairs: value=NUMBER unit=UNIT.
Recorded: value=40 unit=km/h
